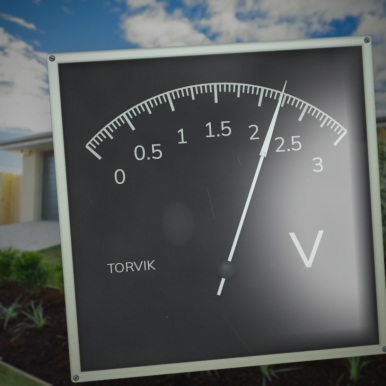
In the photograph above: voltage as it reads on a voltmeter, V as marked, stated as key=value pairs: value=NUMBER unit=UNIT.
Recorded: value=2.2 unit=V
